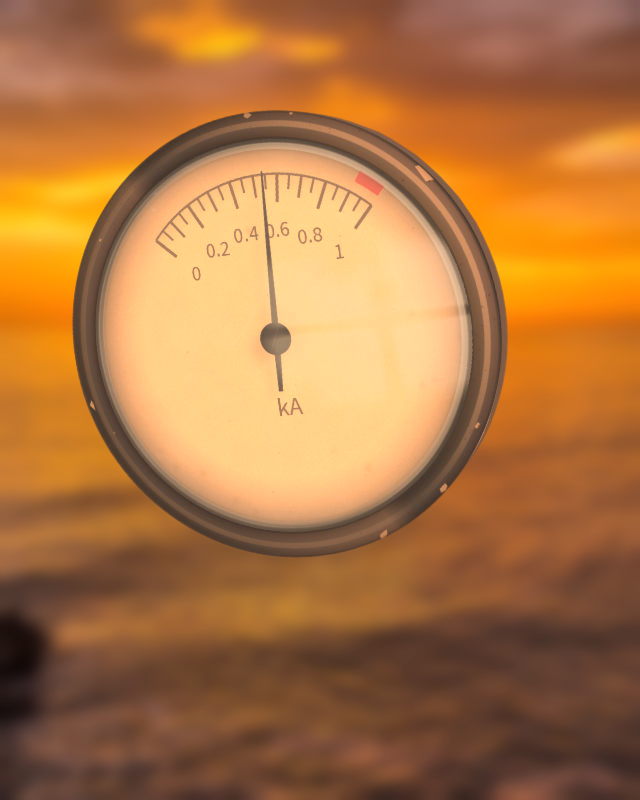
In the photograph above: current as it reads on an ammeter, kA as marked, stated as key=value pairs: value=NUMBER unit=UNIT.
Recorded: value=0.55 unit=kA
